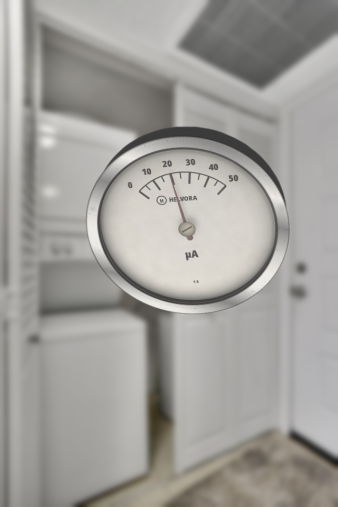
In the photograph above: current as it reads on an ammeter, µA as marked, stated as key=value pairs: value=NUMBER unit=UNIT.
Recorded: value=20 unit=µA
